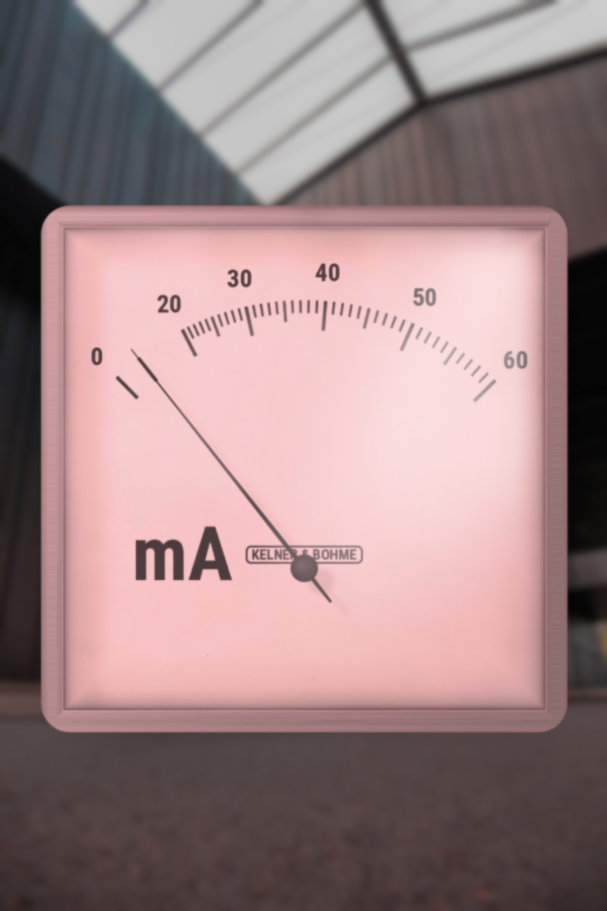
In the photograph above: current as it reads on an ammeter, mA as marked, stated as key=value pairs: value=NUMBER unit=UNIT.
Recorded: value=10 unit=mA
